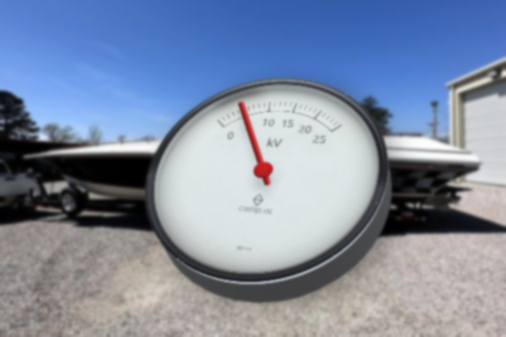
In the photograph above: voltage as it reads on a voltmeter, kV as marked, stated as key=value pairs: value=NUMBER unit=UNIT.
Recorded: value=5 unit=kV
